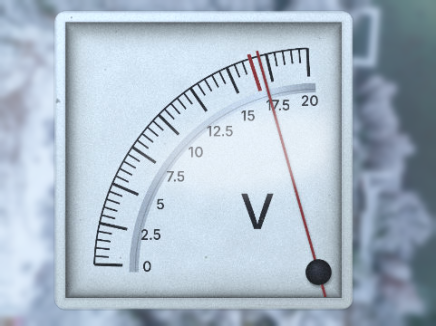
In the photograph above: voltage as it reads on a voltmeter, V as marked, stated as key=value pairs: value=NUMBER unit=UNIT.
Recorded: value=17 unit=V
